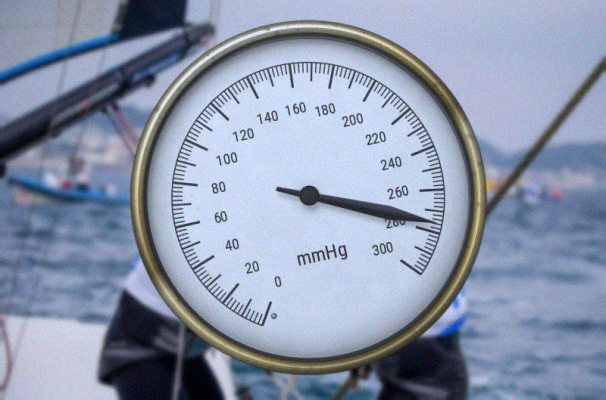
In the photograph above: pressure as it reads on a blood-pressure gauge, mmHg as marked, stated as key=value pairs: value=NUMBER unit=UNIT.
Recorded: value=276 unit=mmHg
